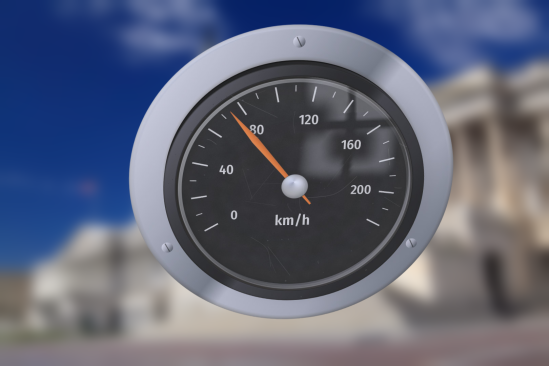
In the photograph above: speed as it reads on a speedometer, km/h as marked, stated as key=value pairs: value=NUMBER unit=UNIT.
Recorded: value=75 unit=km/h
